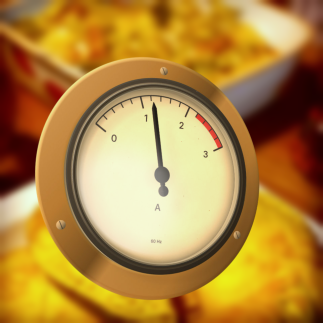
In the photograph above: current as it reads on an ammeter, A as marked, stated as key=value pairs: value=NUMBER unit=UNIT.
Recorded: value=1.2 unit=A
